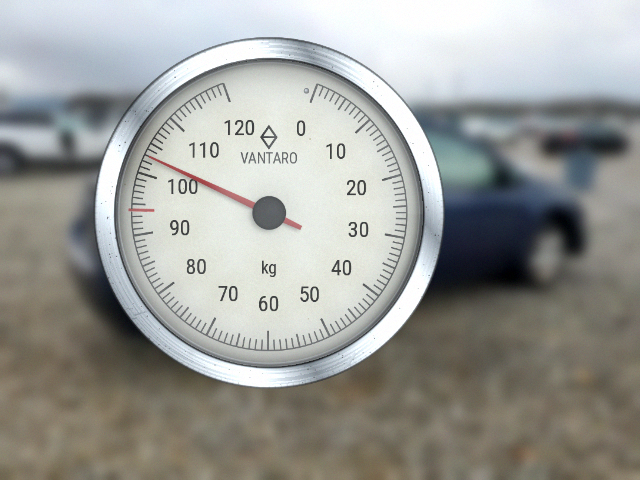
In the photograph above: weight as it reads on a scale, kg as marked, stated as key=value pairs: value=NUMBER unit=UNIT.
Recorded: value=103 unit=kg
